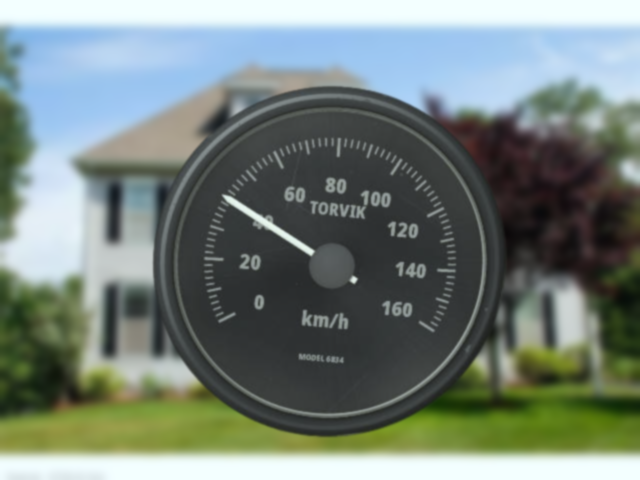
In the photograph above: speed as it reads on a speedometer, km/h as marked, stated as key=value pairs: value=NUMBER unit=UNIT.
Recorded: value=40 unit=km/h
